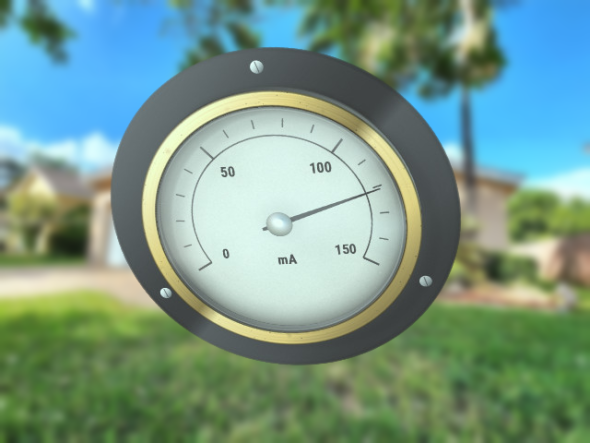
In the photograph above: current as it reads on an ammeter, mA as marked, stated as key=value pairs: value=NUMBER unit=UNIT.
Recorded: value=120 unit=mA
